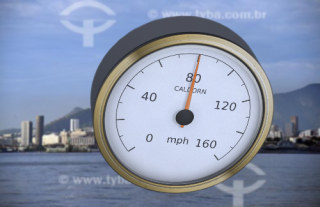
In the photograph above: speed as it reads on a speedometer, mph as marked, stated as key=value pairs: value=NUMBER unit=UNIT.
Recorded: value=80 unit=mph
